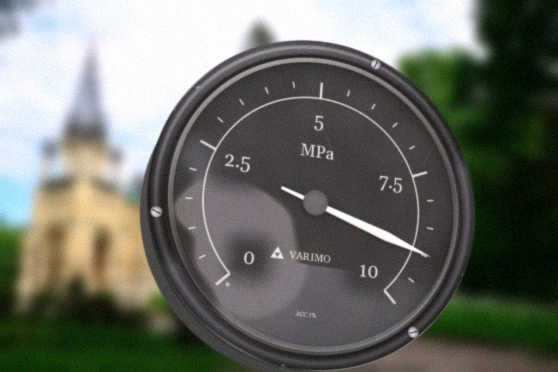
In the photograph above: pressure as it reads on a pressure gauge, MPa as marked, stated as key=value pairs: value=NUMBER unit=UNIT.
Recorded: value=9 unit=MPa
